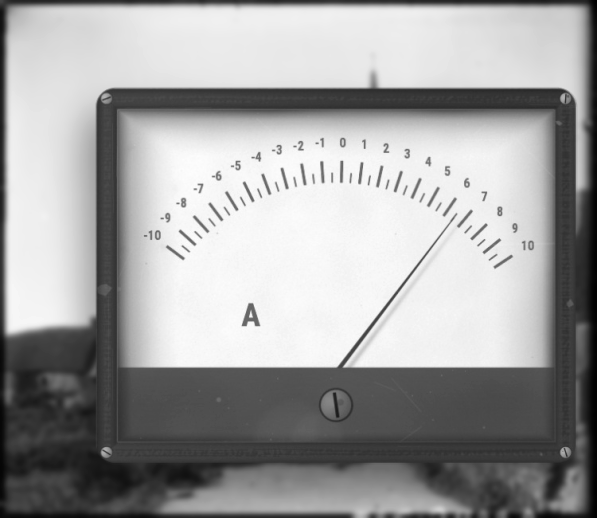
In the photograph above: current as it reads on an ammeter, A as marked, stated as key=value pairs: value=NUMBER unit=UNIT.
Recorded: value=6.5 unit=A
